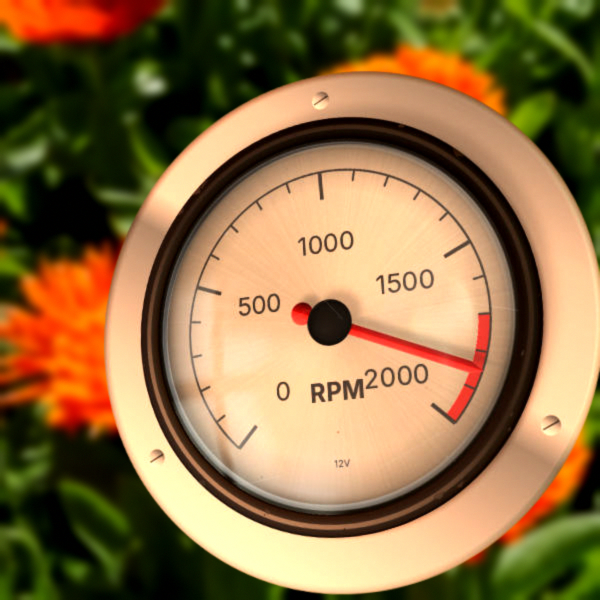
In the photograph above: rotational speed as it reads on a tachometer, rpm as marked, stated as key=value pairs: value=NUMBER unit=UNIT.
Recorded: value=1850 unit=rpm
